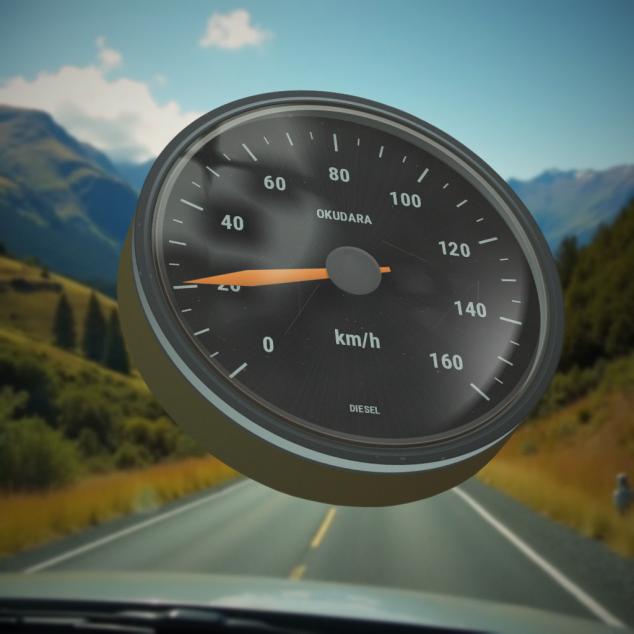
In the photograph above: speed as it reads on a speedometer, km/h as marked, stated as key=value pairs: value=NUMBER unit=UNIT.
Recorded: value=20 unit=km/h
